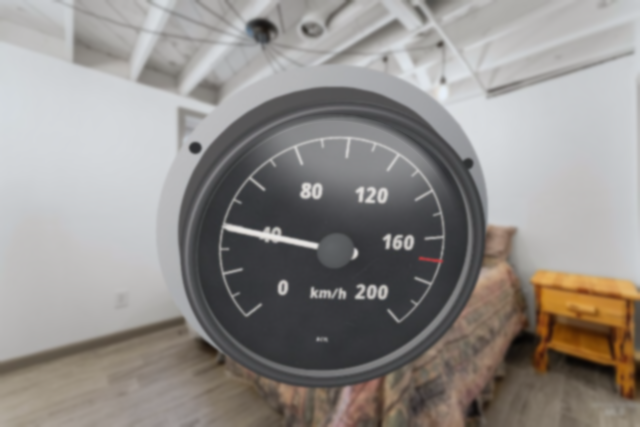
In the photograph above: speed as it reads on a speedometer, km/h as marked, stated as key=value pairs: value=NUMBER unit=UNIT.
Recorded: value=40 unit=km/h
